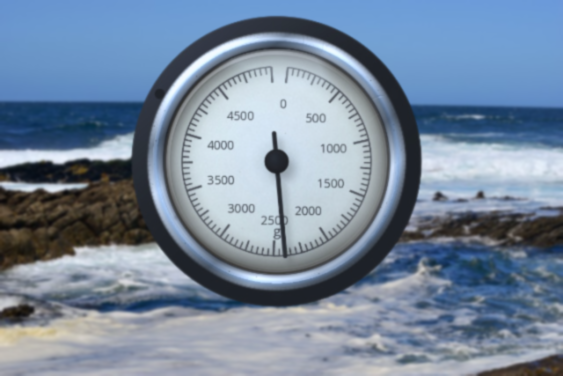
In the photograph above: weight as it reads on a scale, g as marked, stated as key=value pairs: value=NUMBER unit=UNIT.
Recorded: value=2400 unit=g
